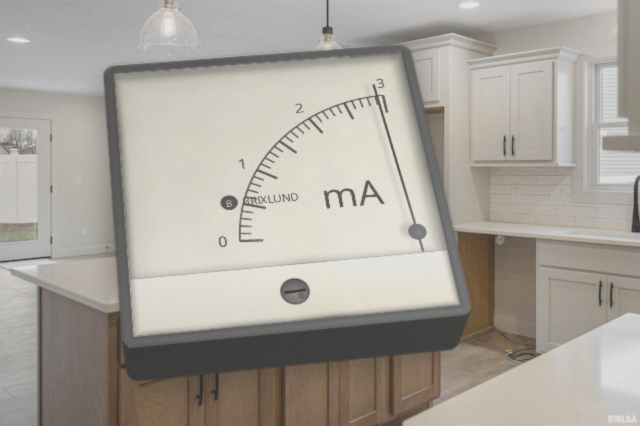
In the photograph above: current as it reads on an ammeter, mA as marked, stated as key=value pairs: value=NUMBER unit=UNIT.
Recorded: value=2.9 unit=mA
